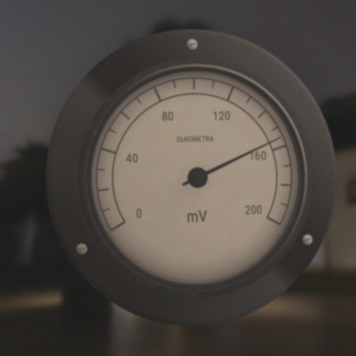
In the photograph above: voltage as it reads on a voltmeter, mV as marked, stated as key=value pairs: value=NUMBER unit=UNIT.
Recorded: value=155 unit=mV
